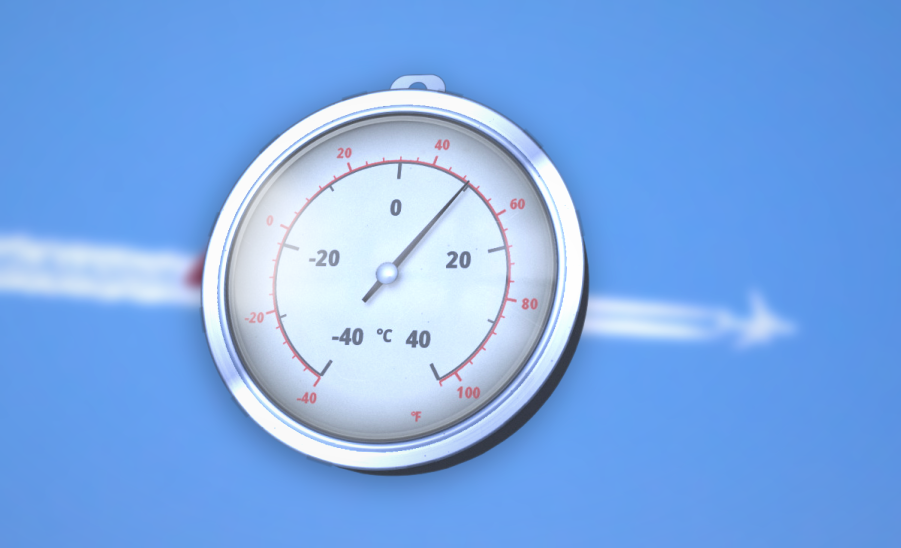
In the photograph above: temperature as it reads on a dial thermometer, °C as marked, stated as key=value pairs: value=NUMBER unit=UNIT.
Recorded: value=10 unit=°C
